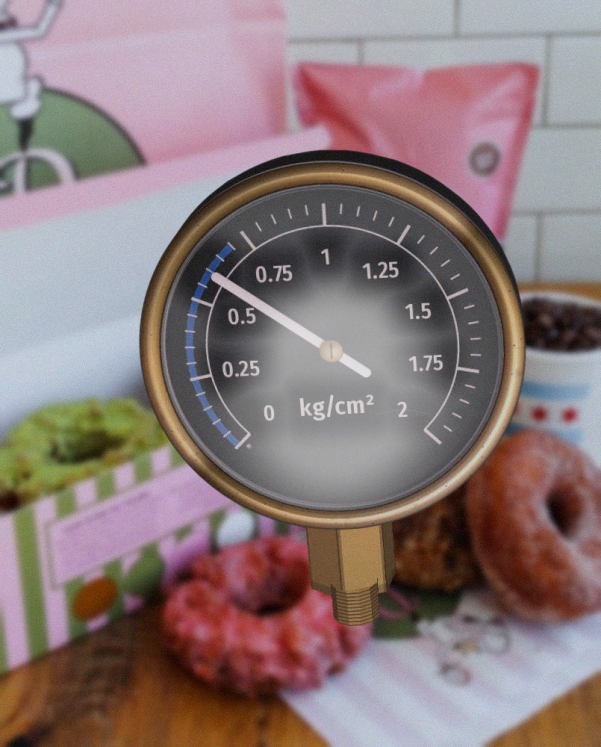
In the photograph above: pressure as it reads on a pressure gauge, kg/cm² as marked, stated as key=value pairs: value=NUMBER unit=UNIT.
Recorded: value=0.6 unit=kg/cm²
